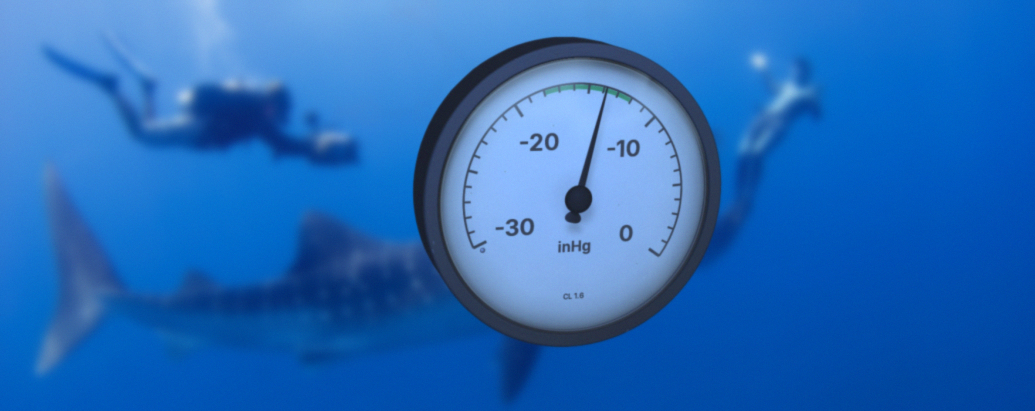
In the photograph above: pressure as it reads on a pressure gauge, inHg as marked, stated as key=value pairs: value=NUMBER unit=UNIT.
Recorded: value=-14 unit=inHg
